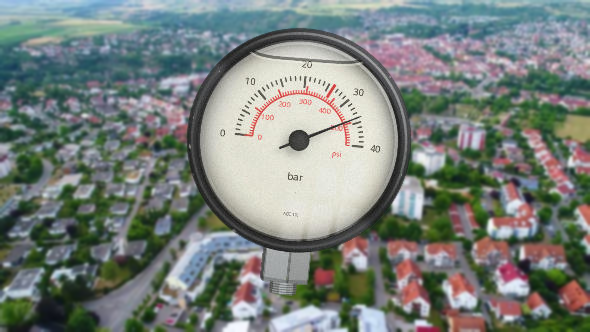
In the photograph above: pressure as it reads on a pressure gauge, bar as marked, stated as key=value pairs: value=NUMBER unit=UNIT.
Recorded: value=34 unit=bar
